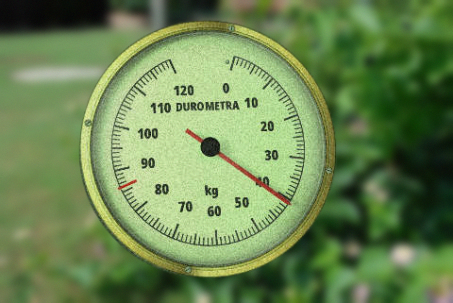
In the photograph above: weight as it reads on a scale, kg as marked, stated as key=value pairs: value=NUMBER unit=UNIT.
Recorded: value=41 unit=kg
